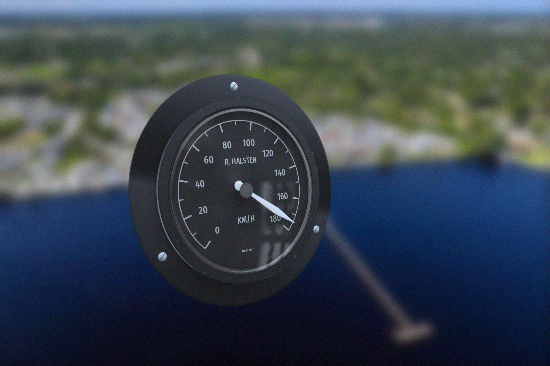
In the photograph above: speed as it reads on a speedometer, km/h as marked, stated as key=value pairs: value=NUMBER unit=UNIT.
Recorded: value=175 unit=km/h
